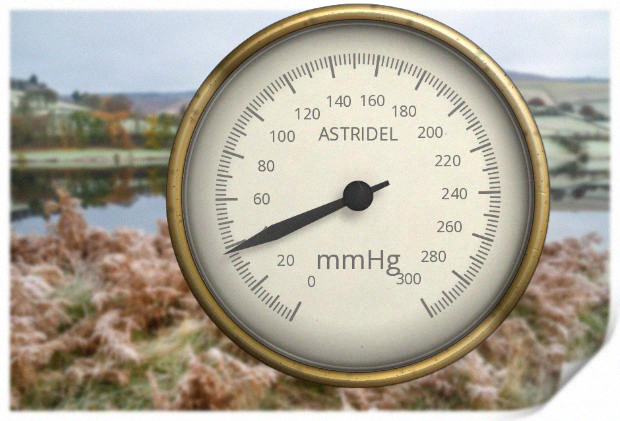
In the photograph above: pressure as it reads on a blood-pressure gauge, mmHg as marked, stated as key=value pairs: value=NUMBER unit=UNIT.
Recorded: value=38 unit=mmHg
